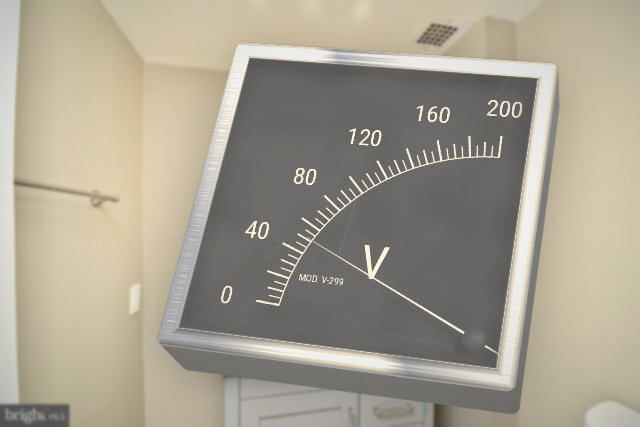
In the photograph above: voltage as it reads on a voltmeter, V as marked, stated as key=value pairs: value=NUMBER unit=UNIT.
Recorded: value=50 unit=V
